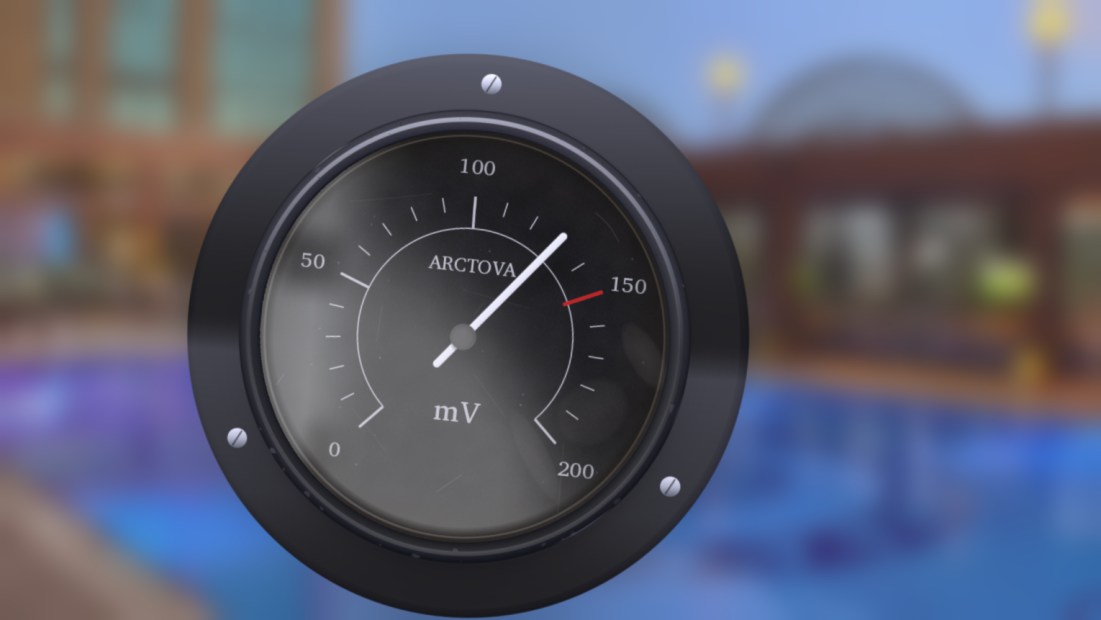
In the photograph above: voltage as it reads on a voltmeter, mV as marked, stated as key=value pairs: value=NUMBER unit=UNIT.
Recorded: value=130 unit=mV
